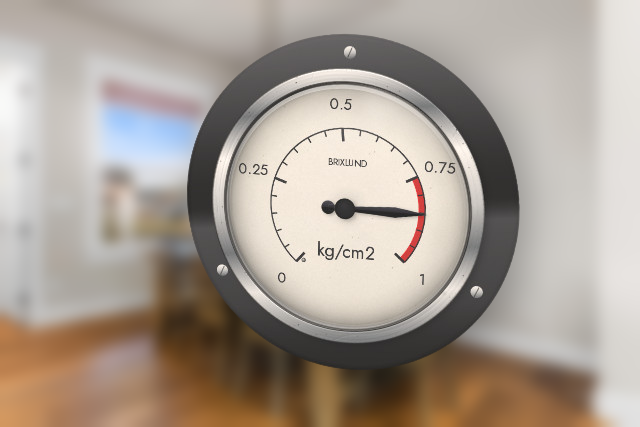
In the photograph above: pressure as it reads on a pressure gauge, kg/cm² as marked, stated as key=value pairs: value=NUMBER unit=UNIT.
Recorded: value=0.85 unit=kg/cm²
